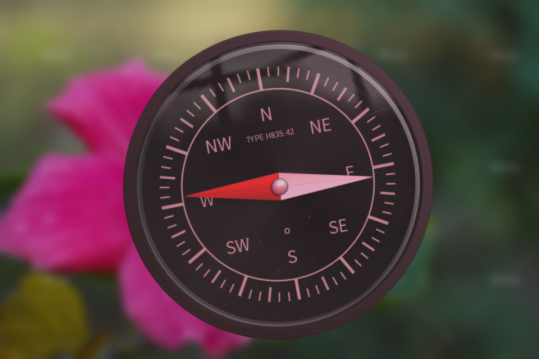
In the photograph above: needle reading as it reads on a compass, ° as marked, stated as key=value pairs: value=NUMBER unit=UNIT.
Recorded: value=275 unit=°
